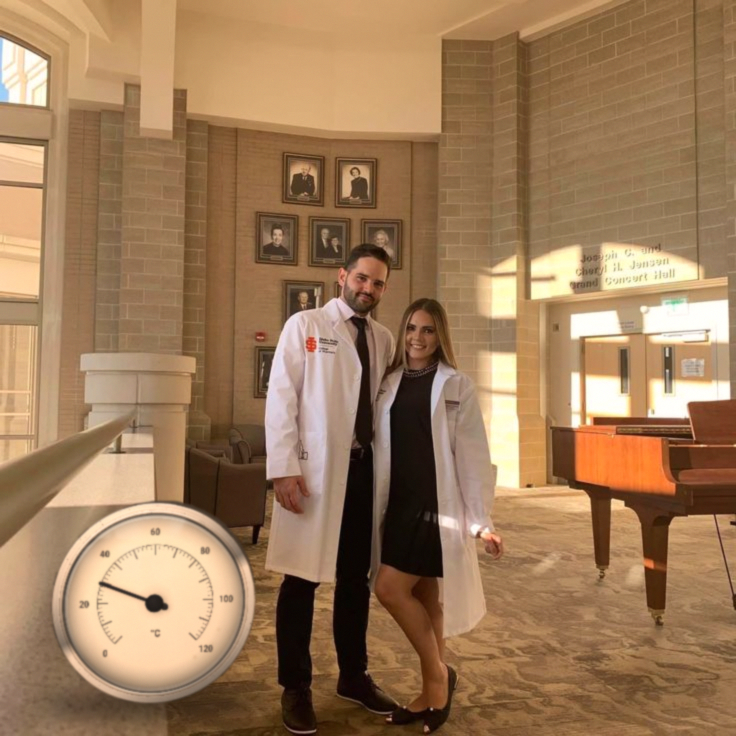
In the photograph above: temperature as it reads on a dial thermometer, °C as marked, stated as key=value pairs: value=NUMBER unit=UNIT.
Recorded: value=30 unit=°C
